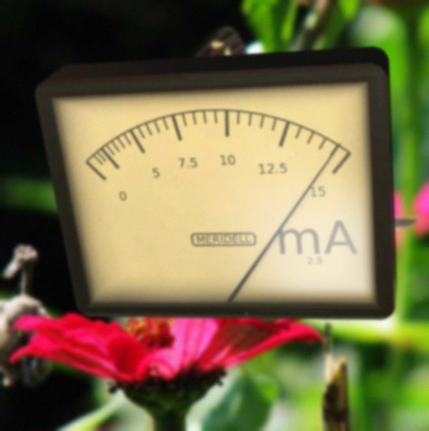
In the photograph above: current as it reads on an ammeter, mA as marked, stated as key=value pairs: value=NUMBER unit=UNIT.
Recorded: value=14.5 unit=mA
